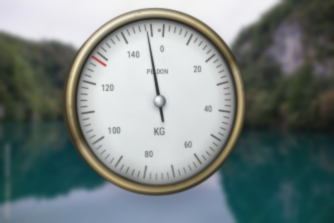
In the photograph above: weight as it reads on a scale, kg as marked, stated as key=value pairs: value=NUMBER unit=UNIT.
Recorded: value=148 unit=kg
